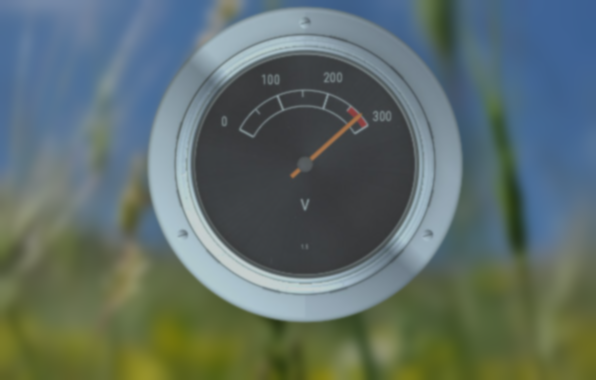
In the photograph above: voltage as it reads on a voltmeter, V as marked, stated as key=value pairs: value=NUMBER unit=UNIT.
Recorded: value=275 unit=V
